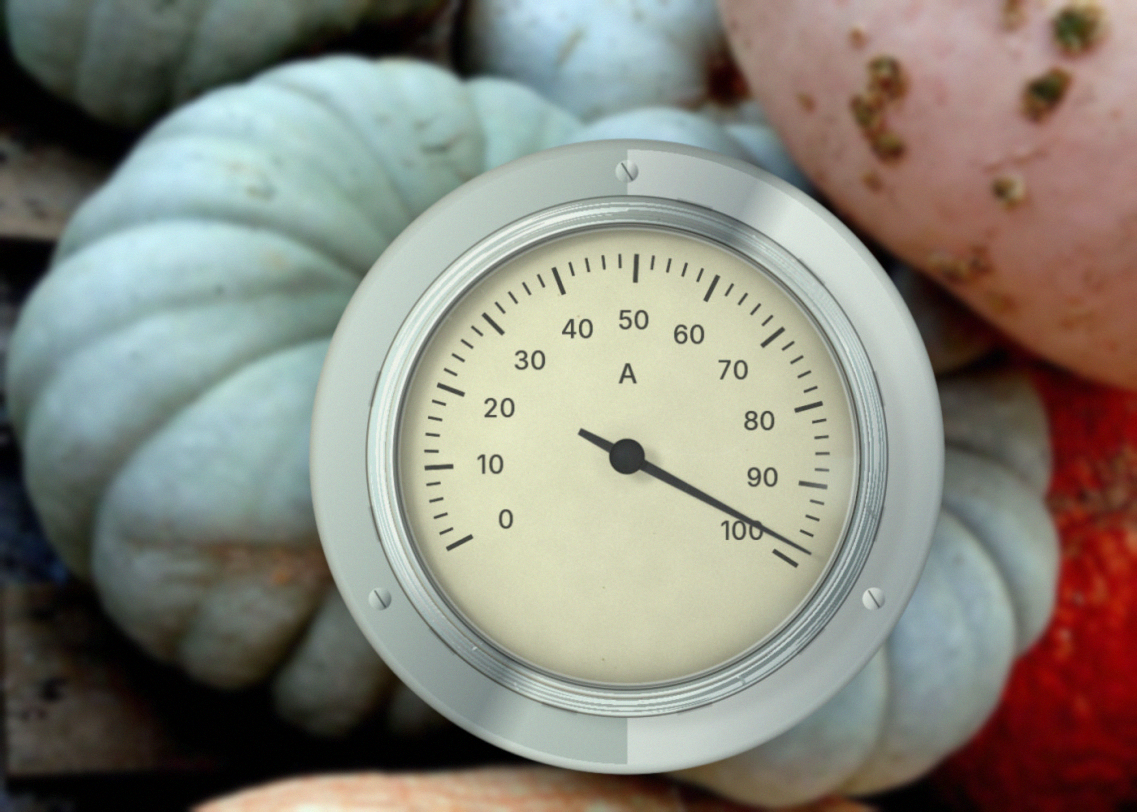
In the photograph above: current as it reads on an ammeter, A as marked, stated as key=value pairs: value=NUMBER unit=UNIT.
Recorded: value=98 unit=A
